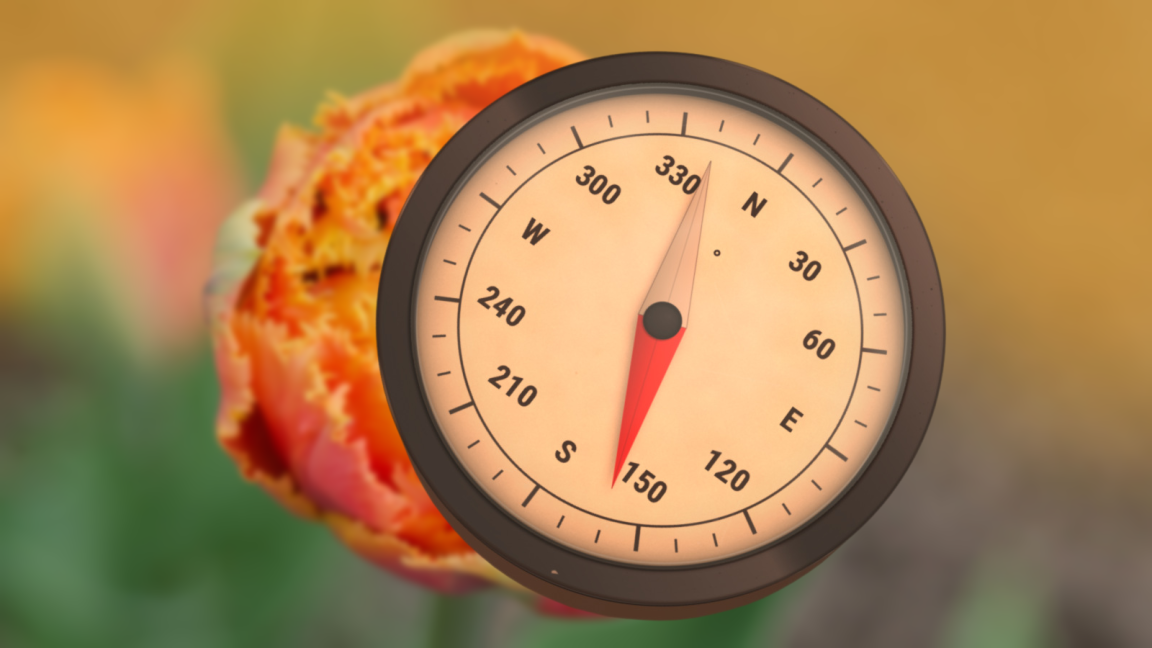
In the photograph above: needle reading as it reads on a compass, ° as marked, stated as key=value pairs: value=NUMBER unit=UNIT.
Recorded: value=160 unit=°
